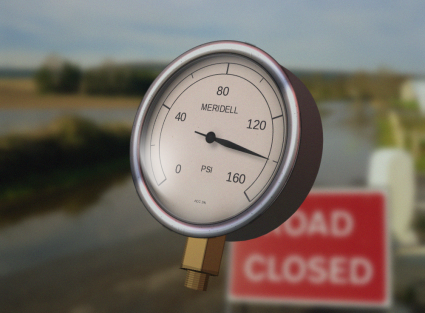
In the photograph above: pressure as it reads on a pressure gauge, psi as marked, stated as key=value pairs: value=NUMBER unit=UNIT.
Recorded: value=140 unit=psi
